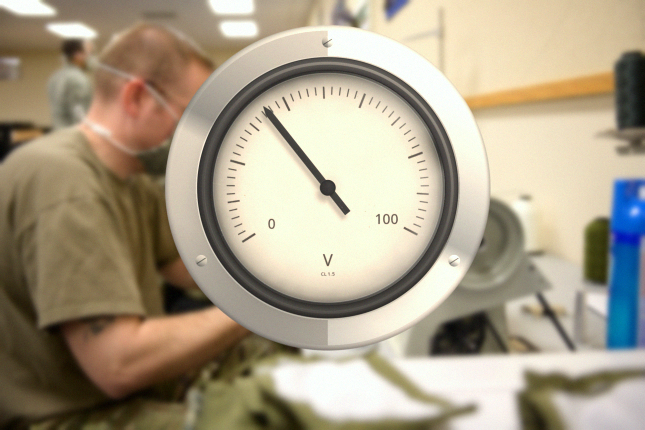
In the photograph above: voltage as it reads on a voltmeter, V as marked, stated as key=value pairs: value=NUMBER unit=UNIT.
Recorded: value=35 unit=V
